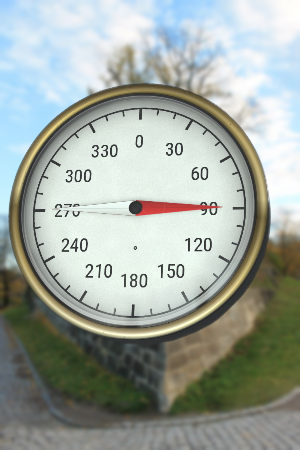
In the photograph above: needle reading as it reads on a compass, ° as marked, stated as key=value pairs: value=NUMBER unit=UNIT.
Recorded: value=90 unit=°
